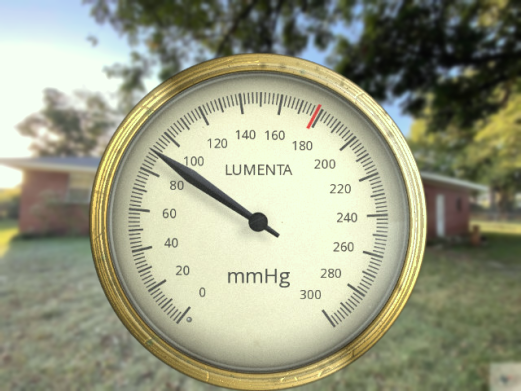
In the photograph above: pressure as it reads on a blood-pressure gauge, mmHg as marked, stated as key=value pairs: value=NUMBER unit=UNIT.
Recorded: value=90 unit=mmHg
